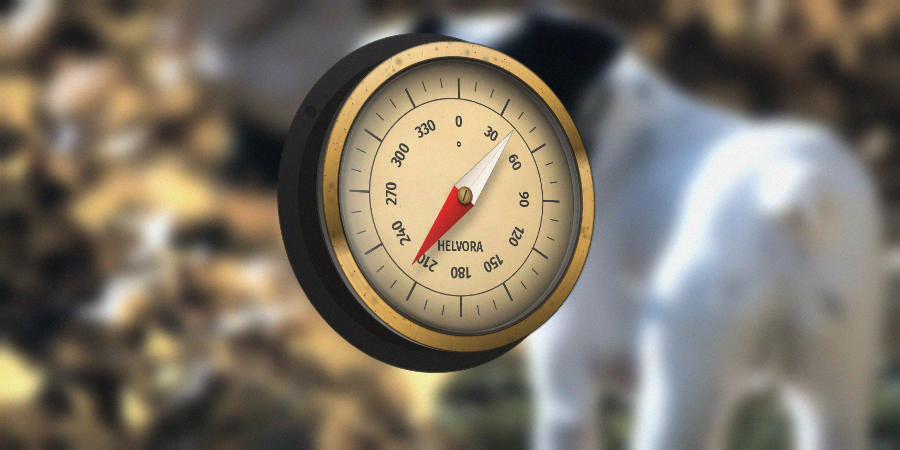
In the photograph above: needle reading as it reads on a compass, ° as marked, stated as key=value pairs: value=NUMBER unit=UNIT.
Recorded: value=220 unit=°
